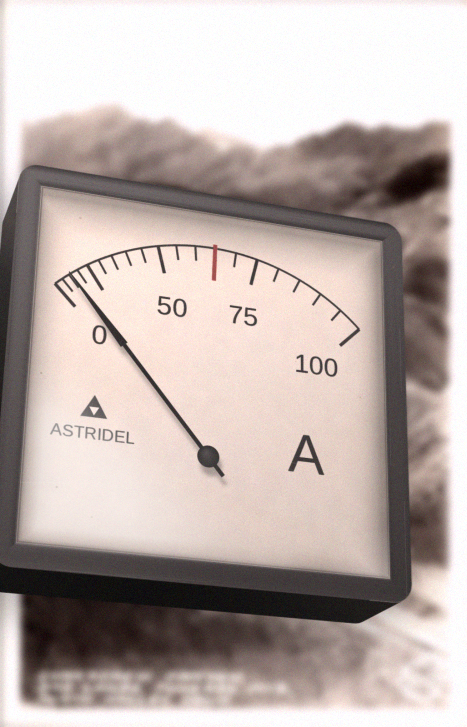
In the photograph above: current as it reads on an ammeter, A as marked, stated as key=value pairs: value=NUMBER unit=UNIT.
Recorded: value=15 unit=A
